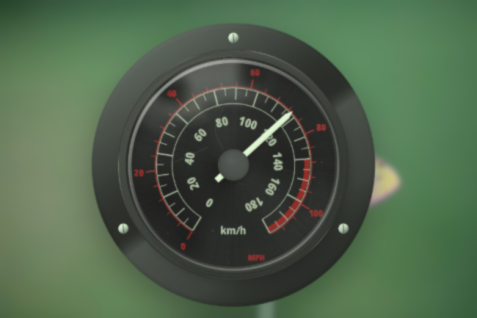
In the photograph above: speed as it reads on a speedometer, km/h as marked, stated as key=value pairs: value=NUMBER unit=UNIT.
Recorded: value=117.5 unit=km/h
